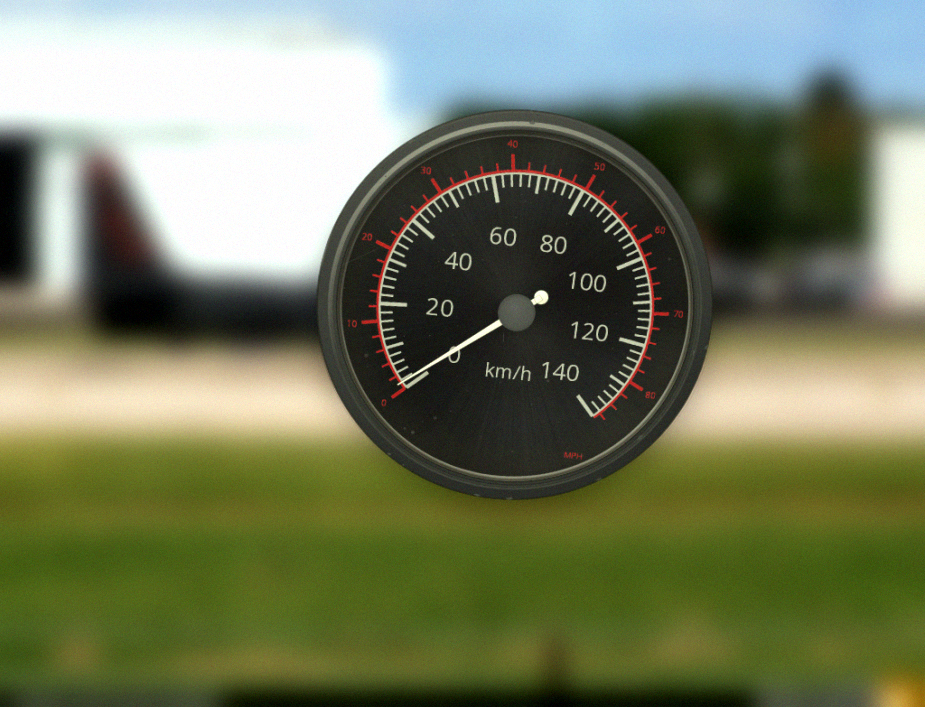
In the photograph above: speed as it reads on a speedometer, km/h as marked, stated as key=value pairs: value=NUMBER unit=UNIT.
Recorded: value=2 unit=km/h
